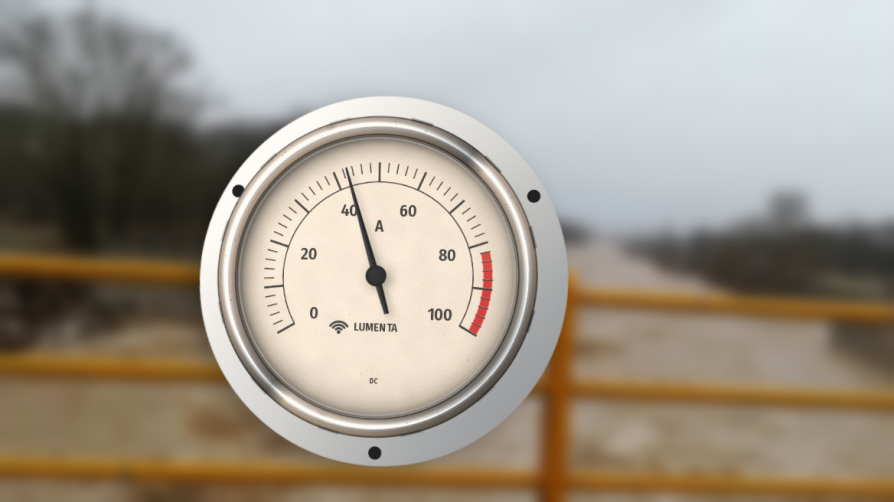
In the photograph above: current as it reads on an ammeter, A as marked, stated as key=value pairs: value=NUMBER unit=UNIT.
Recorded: value=43 unit=A
